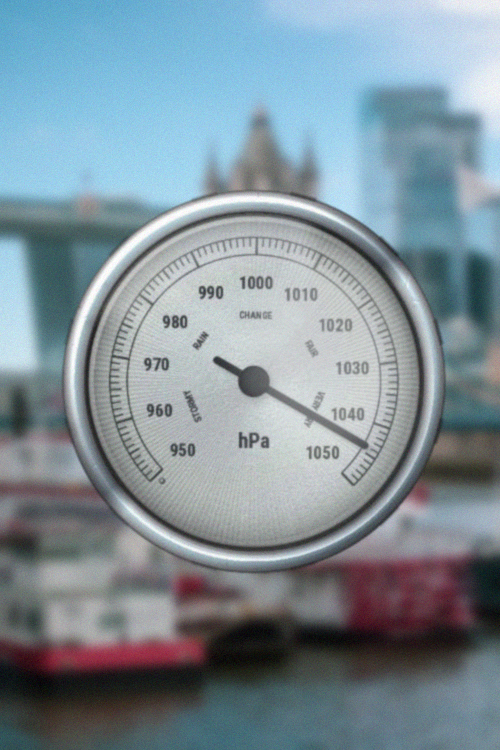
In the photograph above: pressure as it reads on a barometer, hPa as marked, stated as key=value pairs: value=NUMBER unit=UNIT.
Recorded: value=1044 unit=hPa
